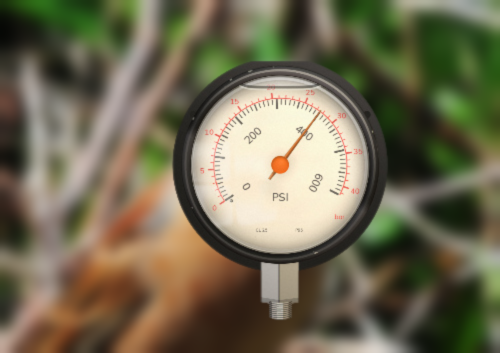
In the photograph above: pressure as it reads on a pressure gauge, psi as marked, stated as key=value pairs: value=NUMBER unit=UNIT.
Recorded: value=400 unit=psi
